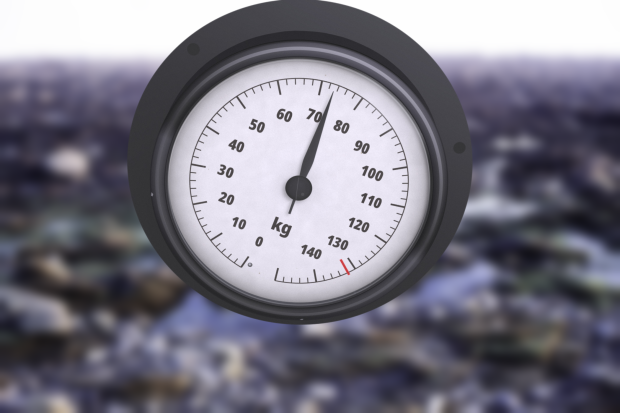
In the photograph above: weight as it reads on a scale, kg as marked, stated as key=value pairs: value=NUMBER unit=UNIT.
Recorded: value=73 unit=kg
